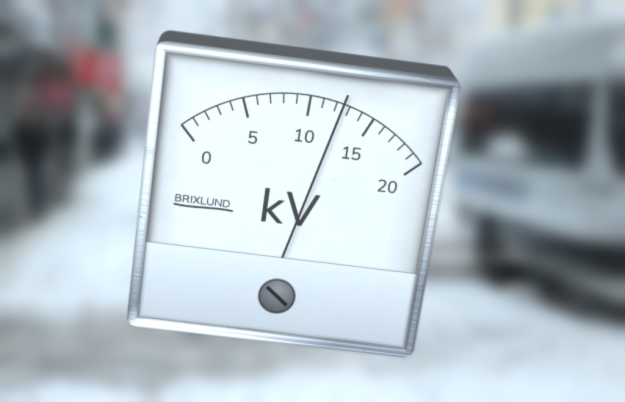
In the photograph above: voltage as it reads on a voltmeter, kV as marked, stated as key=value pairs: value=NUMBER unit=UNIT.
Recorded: value=12.5 unit=kV
